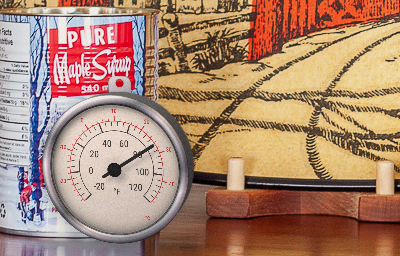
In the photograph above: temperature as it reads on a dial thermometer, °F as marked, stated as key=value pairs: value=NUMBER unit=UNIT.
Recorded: value=80 unit=°F
